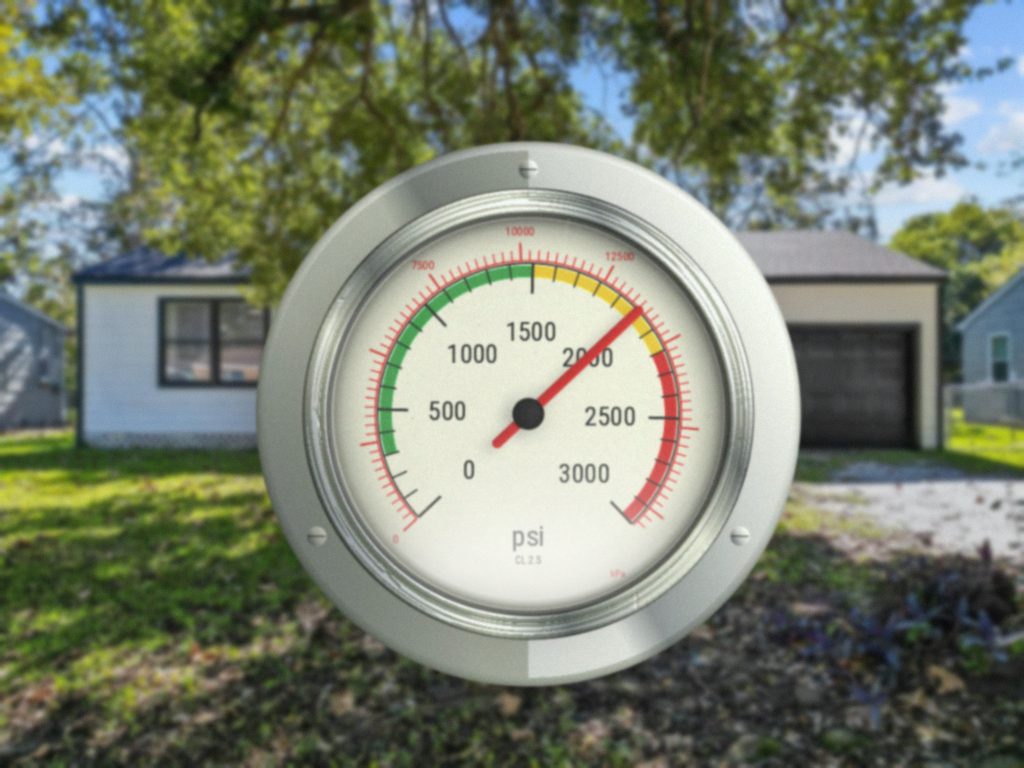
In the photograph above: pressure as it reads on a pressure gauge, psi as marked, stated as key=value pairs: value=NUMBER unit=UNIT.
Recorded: value=2000 unit=psi
